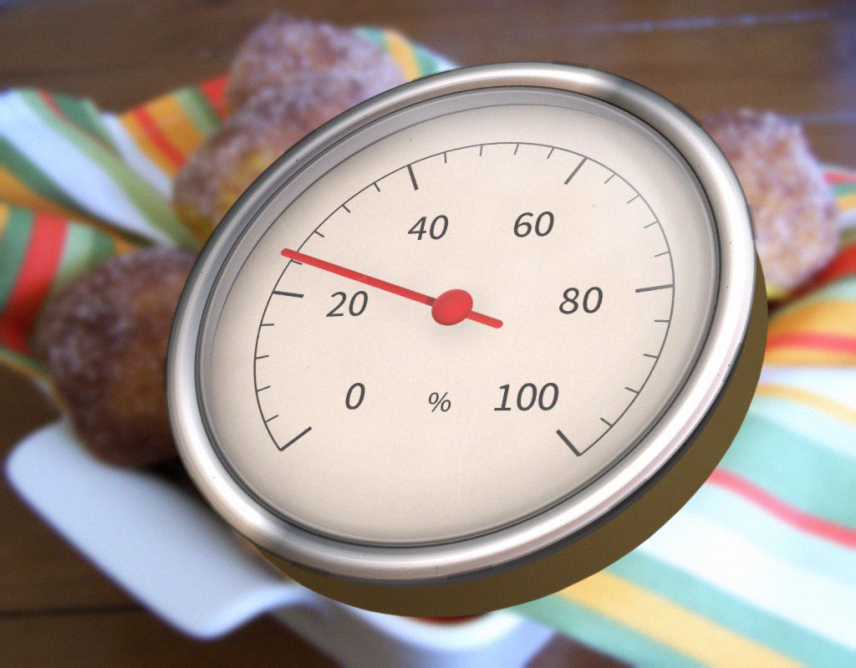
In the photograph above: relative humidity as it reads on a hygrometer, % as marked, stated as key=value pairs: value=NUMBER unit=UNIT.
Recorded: value=24 unit=%
